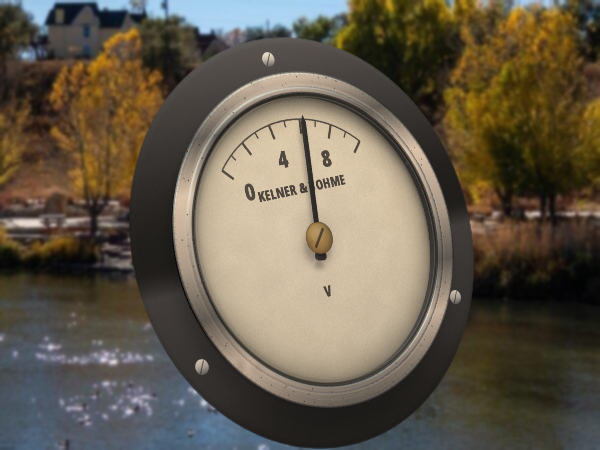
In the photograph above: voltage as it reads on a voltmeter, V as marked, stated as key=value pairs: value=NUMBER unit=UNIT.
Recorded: value=6 unit=V
